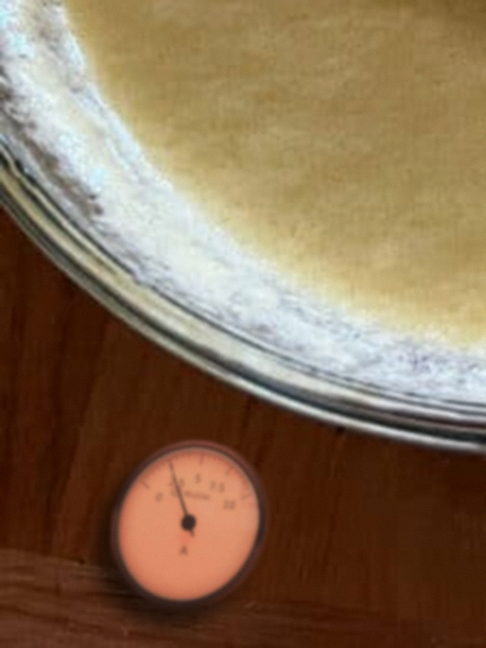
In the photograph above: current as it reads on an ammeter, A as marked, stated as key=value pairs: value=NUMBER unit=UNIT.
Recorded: value=2.5 unit=A
